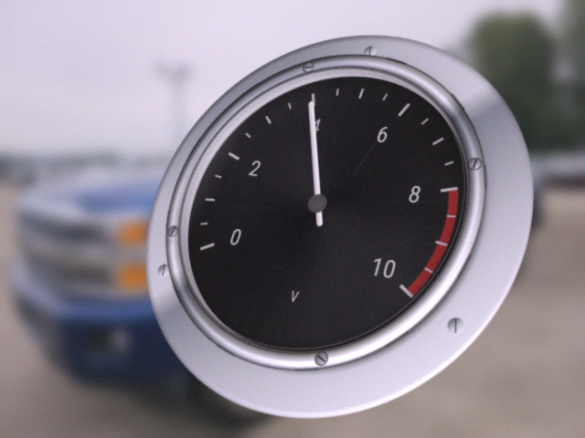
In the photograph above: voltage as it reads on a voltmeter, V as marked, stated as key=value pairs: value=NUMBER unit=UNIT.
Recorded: value=4 unit=V
